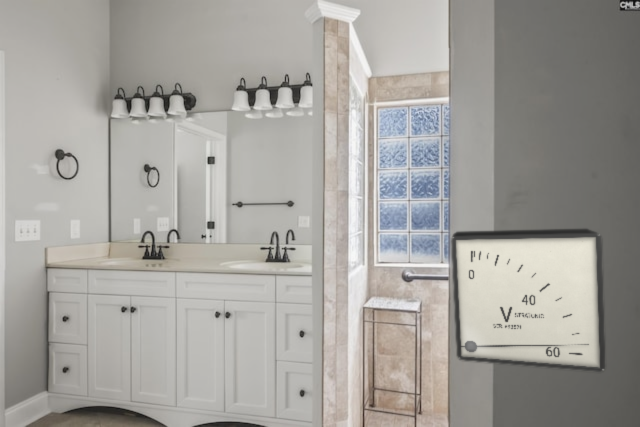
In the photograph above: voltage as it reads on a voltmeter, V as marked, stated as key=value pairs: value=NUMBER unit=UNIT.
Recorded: value=57.5 unit=V
